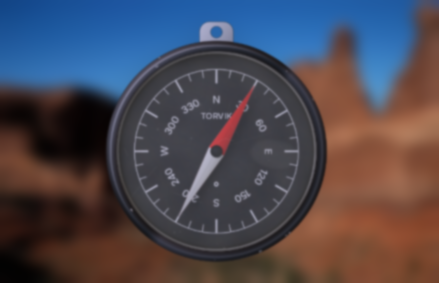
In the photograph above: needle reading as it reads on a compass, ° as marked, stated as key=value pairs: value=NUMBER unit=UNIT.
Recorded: value=30 unit=°
